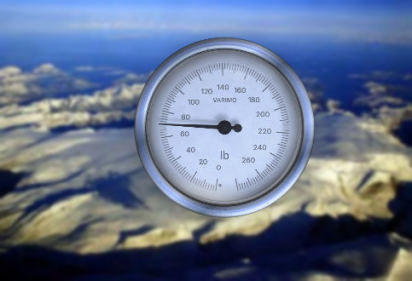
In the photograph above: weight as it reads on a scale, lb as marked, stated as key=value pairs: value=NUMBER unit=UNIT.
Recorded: value=70 unit=lb
